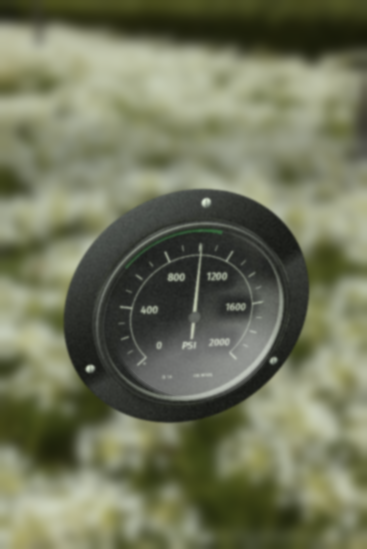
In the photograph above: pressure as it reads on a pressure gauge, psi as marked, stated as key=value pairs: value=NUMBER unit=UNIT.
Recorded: value=1000 unit=psi
